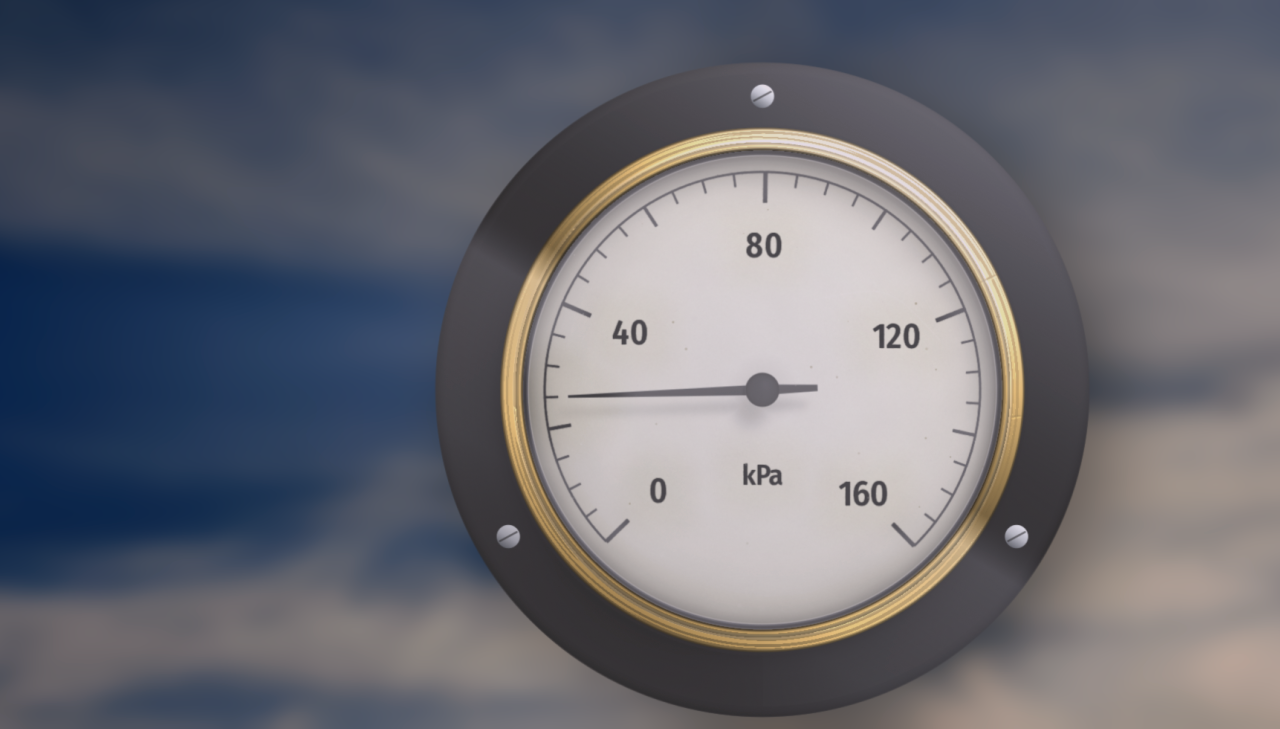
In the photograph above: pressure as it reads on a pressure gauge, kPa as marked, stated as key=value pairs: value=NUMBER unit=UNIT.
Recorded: value=25 unit=kPa
